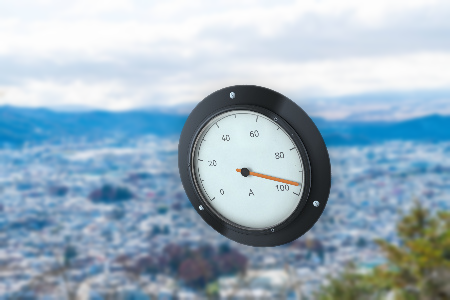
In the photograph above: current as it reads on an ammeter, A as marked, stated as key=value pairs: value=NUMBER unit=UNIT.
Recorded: value=95 unit=A
